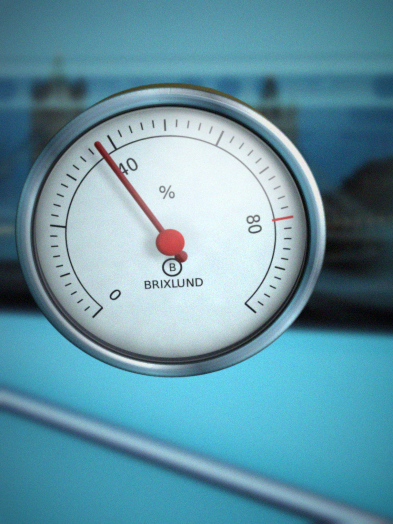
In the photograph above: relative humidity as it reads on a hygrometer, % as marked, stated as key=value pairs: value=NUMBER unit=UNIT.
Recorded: value=38 unit=%
